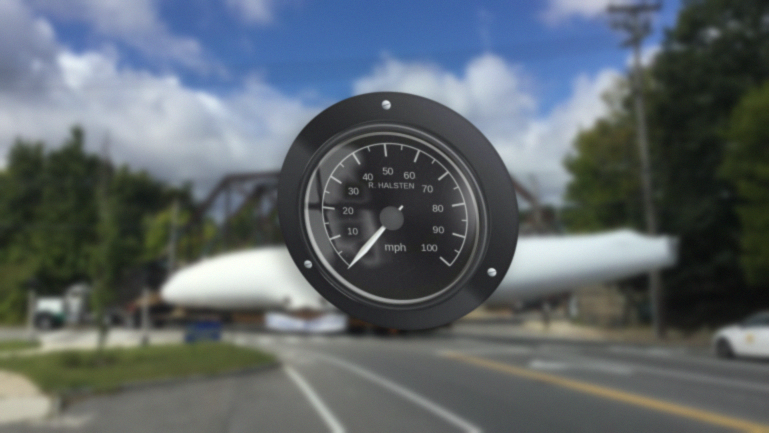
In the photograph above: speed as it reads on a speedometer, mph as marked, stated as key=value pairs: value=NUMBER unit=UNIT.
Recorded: value=0 unit=mph
